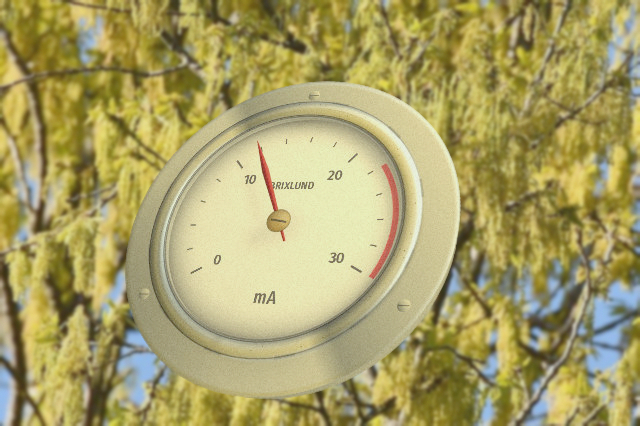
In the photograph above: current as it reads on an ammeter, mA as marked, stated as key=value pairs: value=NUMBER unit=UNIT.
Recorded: value=12 unit=mA
